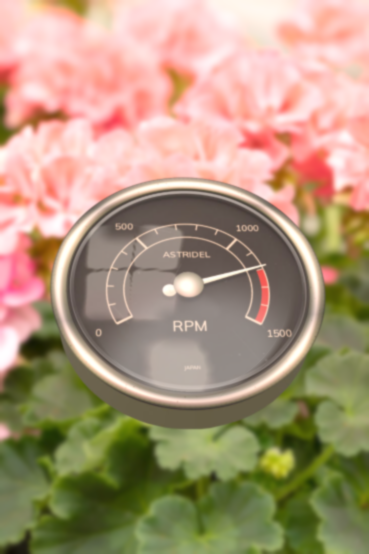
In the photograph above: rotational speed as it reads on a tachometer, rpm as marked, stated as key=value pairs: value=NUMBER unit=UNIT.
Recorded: value=1200 unit=rpm
